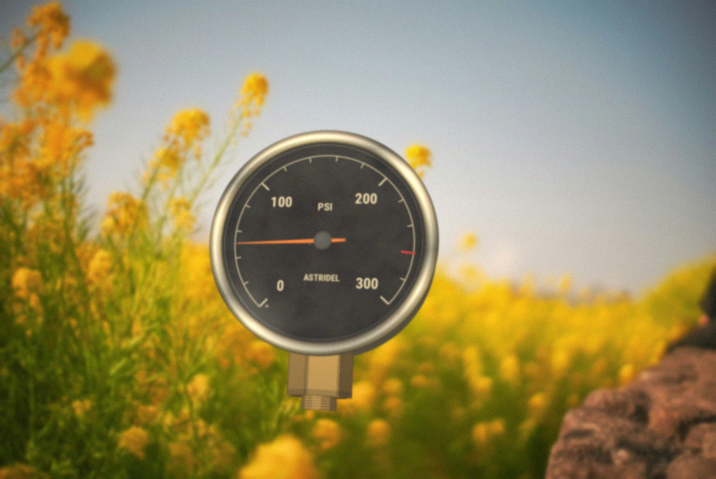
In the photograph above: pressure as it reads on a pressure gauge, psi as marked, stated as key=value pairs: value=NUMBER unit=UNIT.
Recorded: value=50 unit=psi
